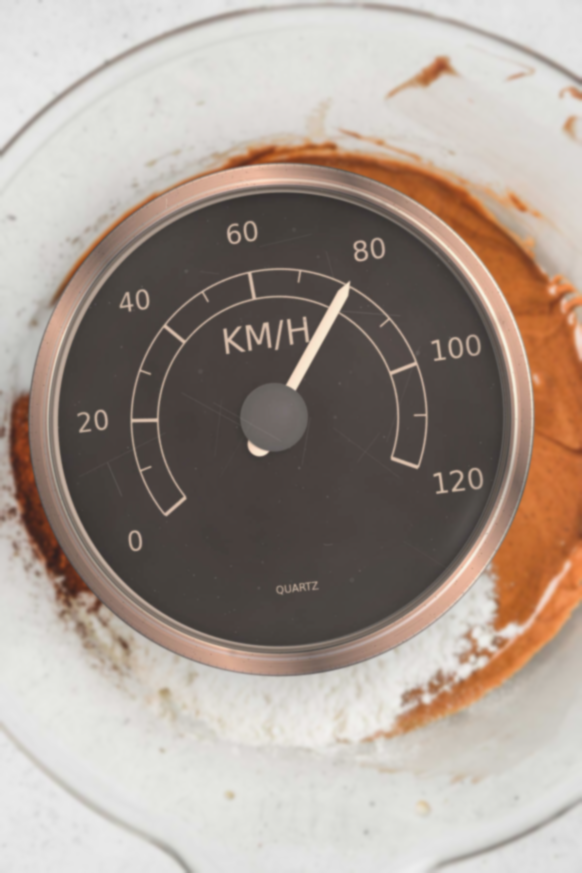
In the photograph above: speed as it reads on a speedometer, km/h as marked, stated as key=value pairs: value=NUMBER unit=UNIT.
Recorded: value=80 unit=km/h
